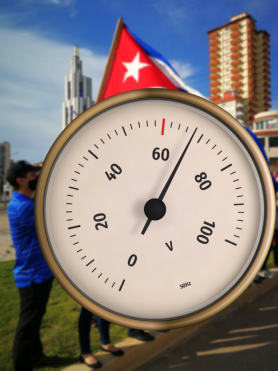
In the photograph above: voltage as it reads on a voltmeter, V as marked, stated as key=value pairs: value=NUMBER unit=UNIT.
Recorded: value=68 unit=V
